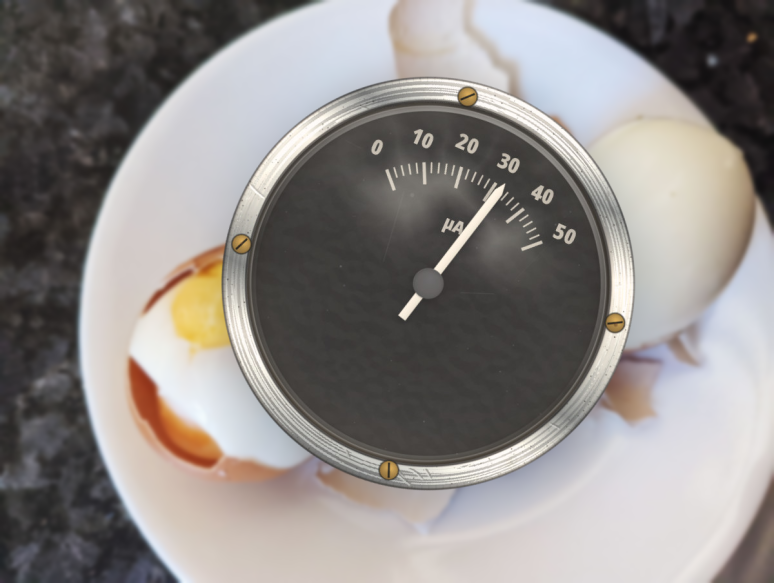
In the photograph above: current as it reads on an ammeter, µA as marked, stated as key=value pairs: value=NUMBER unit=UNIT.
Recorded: value=32 unit=µA
